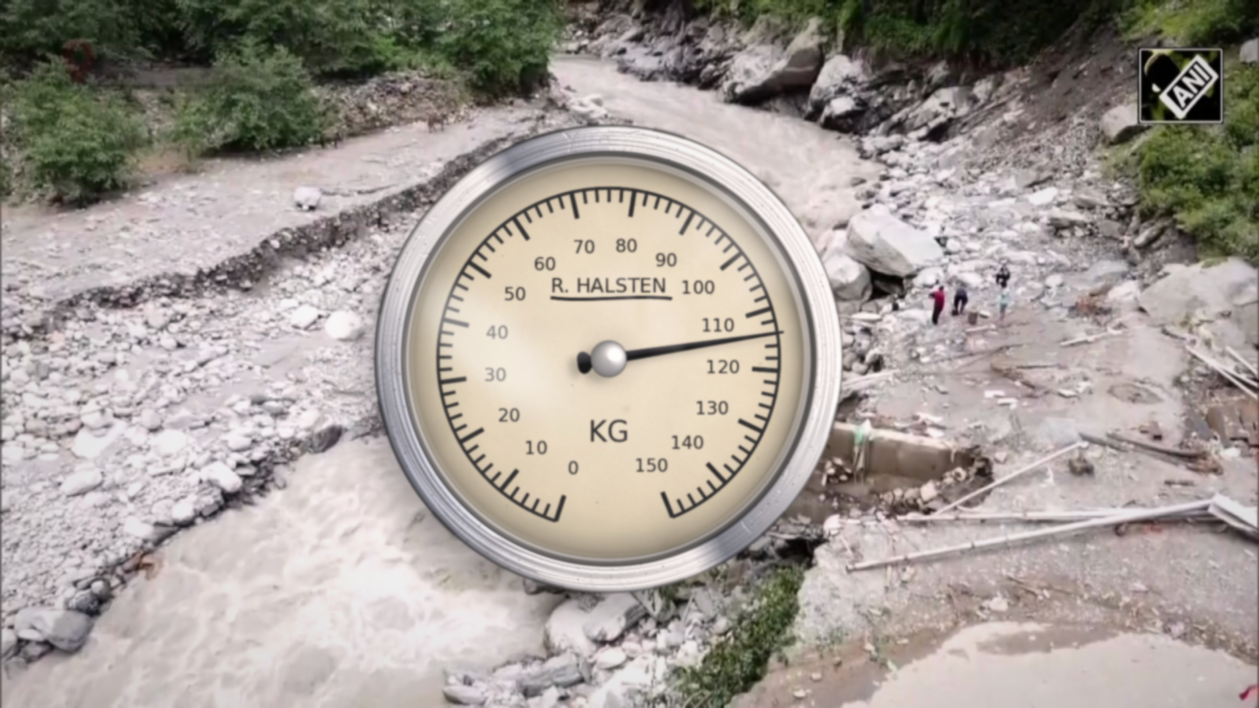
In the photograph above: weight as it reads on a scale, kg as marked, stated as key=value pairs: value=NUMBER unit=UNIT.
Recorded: value=114 unit=kg
